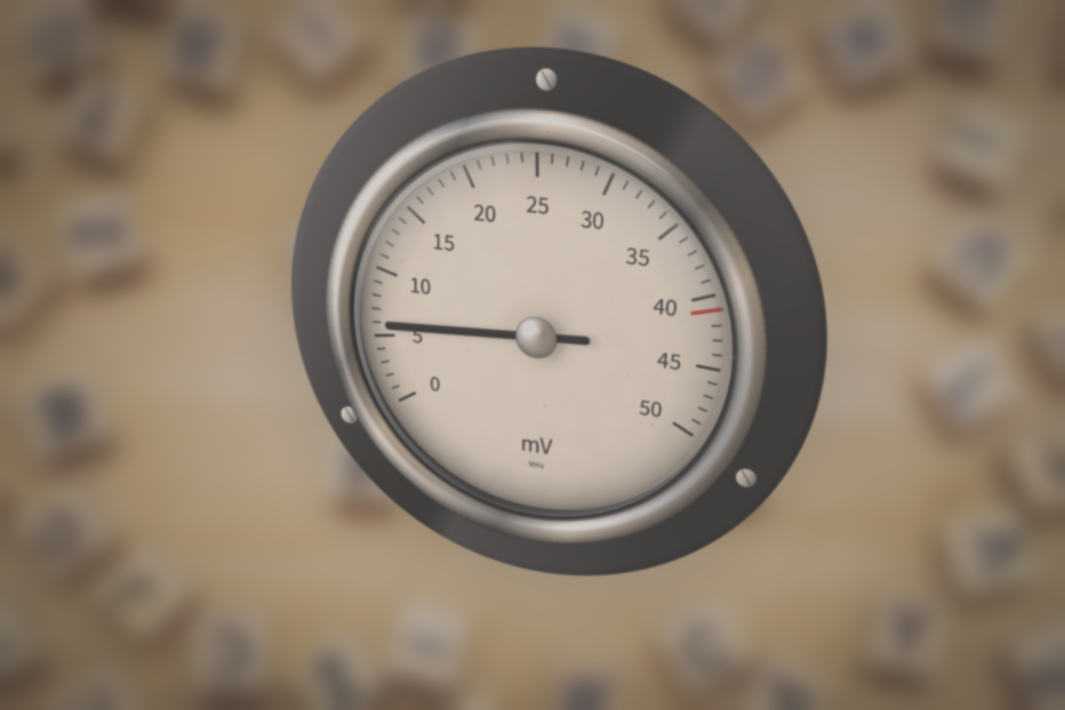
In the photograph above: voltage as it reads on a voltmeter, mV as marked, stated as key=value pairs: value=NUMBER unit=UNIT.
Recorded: value=6 unit=mV
